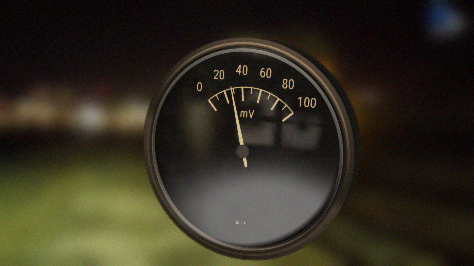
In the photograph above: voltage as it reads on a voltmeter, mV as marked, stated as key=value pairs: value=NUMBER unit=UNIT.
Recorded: value=30 unit=mV
